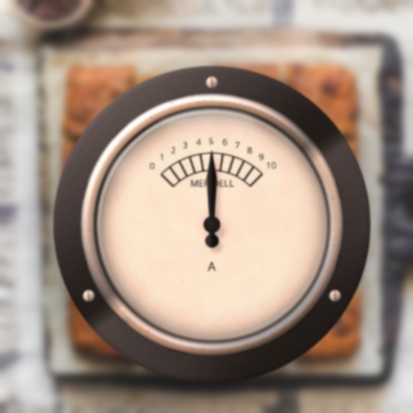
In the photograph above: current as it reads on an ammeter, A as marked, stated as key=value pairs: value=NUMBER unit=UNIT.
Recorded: value=5 unit=A
